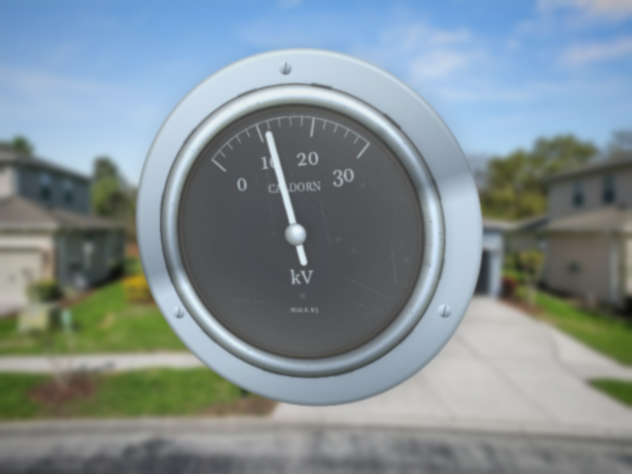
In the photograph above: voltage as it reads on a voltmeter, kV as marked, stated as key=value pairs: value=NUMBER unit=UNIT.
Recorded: value=12 unit=kV
